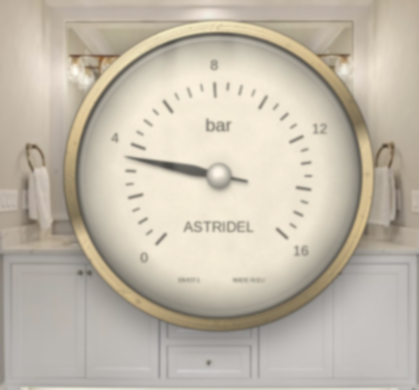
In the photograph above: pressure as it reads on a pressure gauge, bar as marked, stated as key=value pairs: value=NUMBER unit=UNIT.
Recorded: value=3.5 unit=bar
